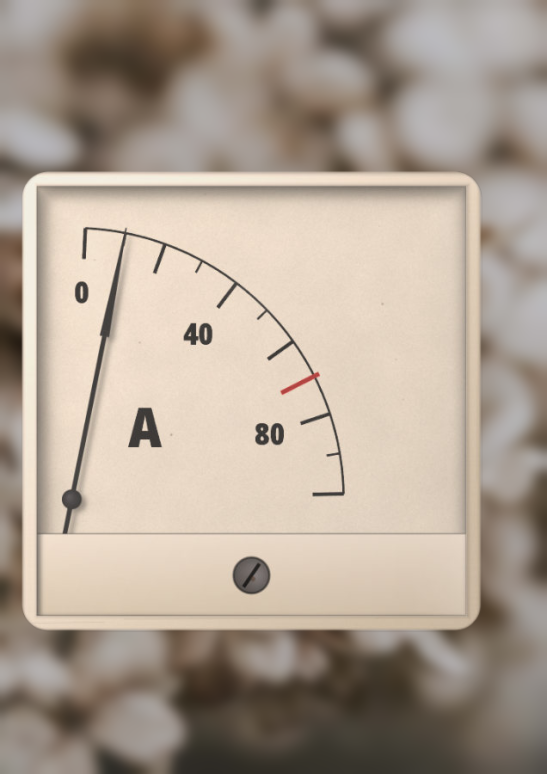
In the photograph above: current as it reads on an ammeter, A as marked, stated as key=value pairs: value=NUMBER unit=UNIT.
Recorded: value=10 unit=A
